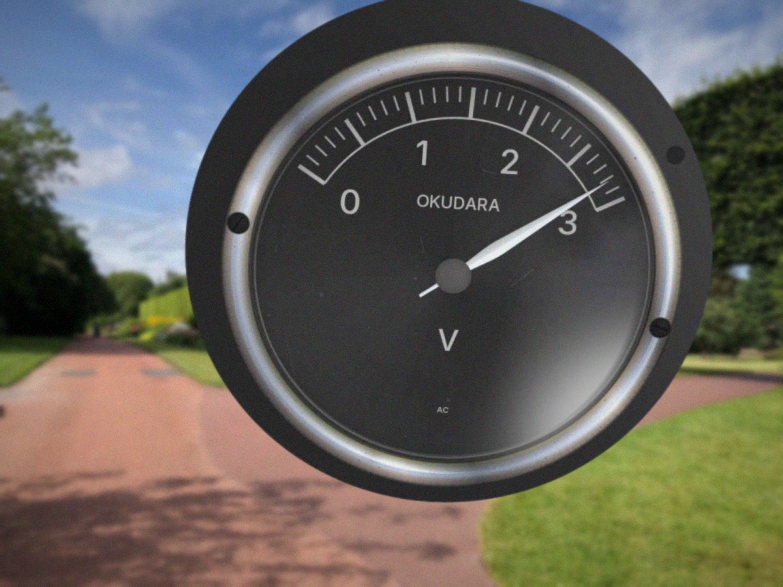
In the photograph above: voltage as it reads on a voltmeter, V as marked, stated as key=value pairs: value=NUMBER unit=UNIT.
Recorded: value=2.8 unit=V
